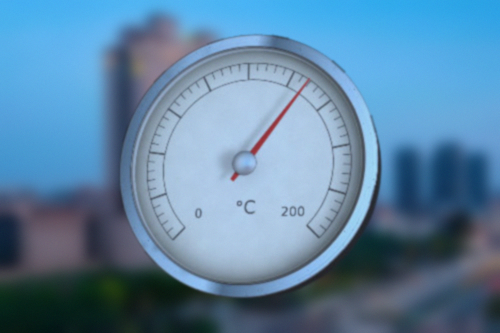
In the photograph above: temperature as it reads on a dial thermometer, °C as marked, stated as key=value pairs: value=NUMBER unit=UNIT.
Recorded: value=128 unit=°C
